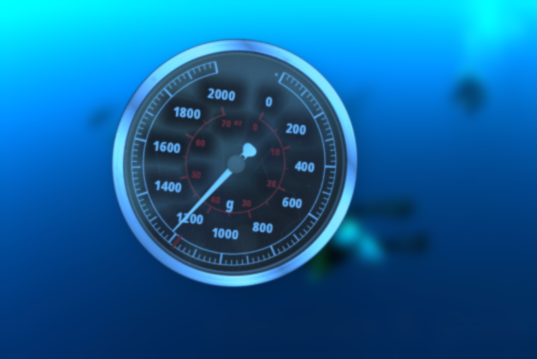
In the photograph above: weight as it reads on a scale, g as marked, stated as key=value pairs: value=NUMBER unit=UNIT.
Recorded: value=1220 unit=g
